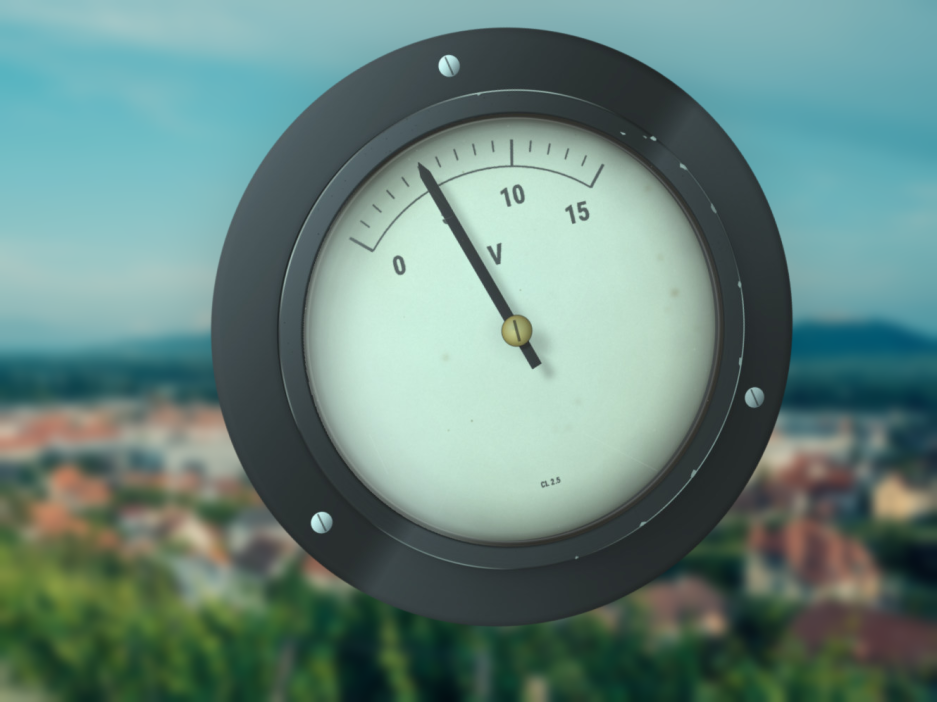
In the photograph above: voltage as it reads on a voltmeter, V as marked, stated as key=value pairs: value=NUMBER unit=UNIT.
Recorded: value=5 unit=V
